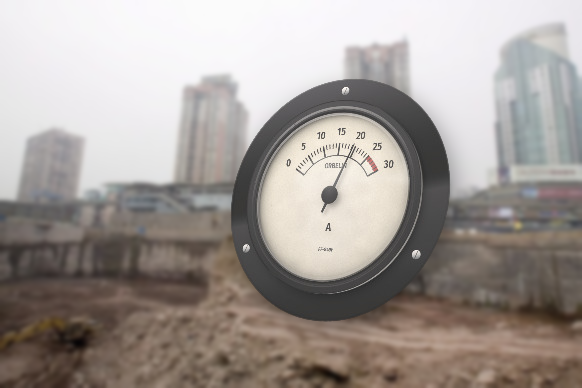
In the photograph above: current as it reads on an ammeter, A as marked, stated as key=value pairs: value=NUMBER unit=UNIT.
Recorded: value=20 unit=A
